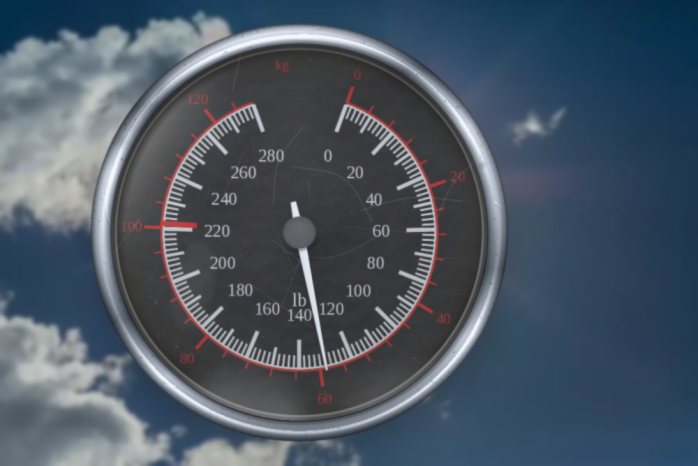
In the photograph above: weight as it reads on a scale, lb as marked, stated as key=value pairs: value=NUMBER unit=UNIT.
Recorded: value=130 unit=lb
